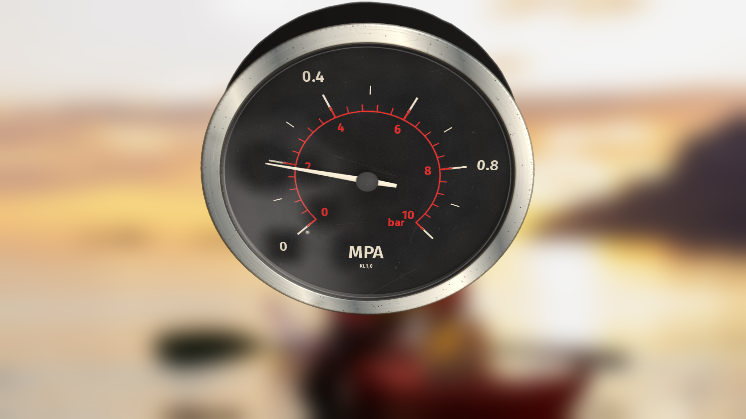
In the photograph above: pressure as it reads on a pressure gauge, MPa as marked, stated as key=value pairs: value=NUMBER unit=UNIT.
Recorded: value=0.2 unit=MPa
